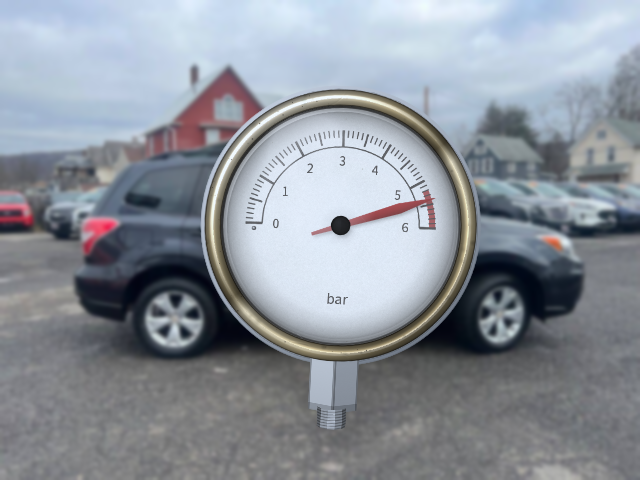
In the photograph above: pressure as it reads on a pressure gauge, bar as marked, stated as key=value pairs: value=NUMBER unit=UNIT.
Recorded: value=5.4 unit=bar
